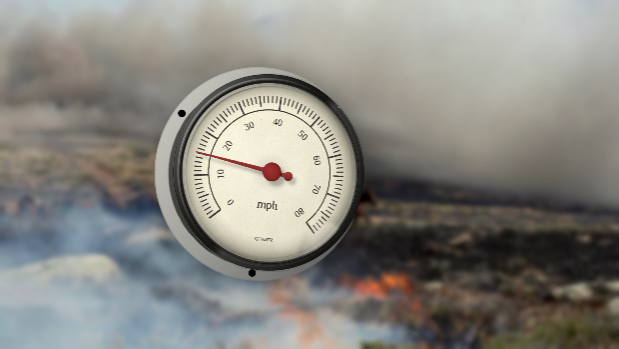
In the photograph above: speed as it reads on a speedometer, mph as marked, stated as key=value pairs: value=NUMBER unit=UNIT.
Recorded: value=15 unit=mph
